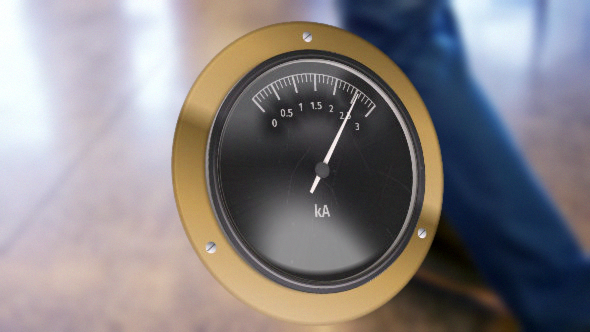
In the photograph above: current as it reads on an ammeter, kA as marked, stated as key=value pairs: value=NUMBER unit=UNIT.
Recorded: value=2.5 unit=kA
